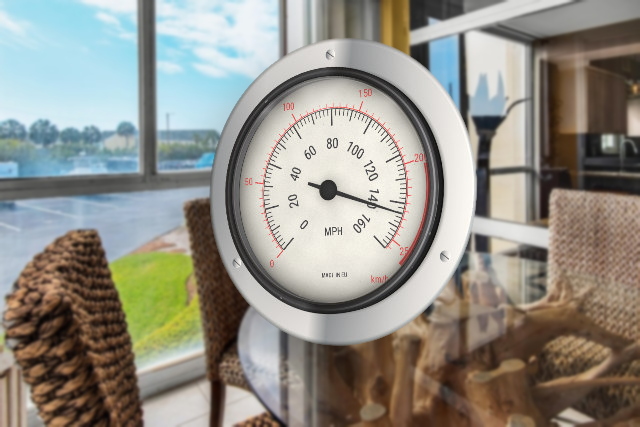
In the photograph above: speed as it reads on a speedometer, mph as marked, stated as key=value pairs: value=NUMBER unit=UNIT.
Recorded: value=144 unit=mph
